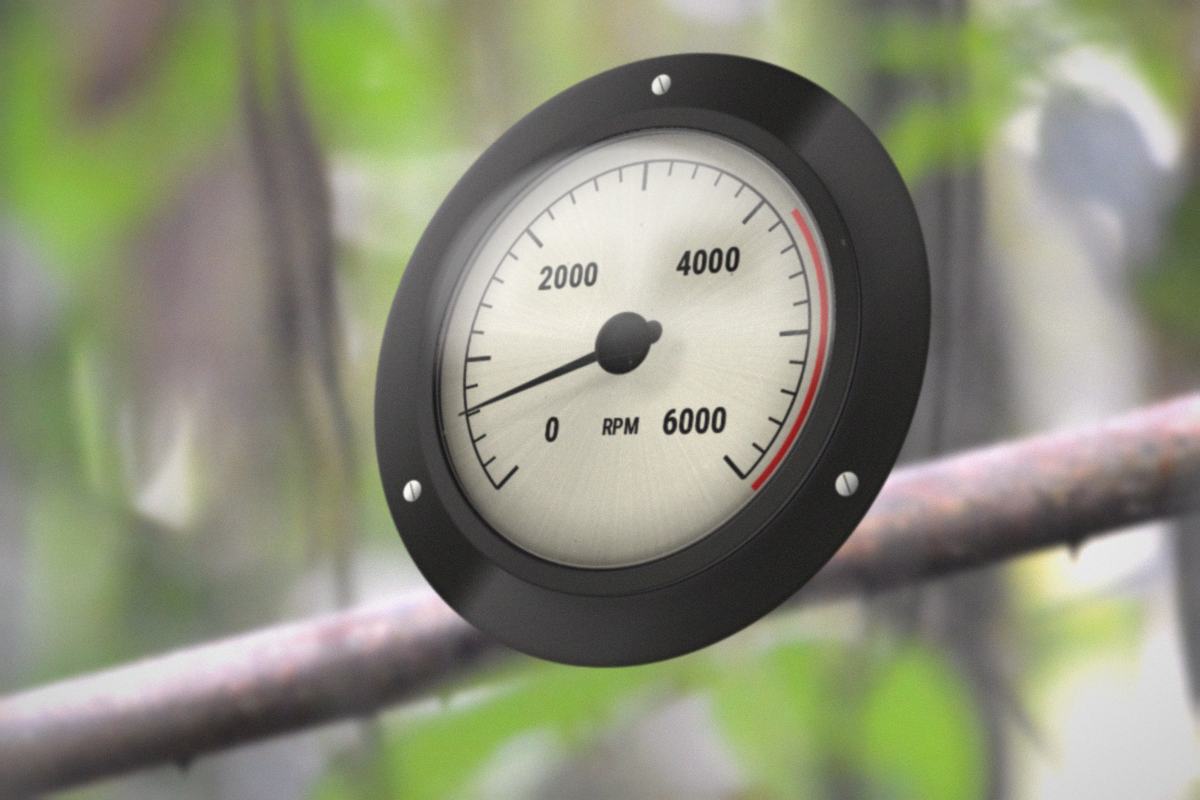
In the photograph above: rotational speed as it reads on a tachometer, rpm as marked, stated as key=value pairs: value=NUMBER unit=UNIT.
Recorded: value=600 unit=rpm
